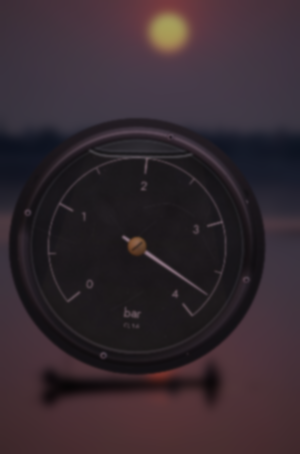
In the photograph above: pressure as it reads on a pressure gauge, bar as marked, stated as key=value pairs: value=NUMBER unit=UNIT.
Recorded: value=3.75 unit=bar
